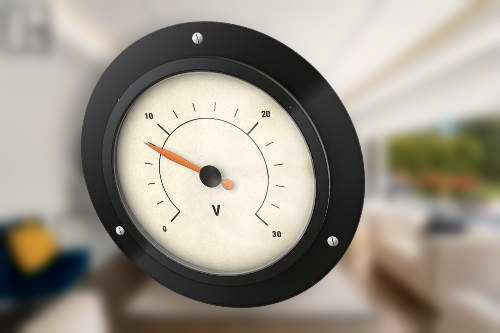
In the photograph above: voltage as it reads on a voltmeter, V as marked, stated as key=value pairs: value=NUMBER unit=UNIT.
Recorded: value=8 unit=V
